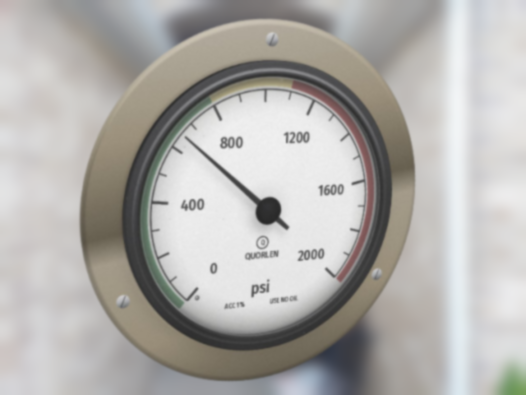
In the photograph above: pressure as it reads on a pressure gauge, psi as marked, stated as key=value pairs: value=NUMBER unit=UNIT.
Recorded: value=650 unit=psi
